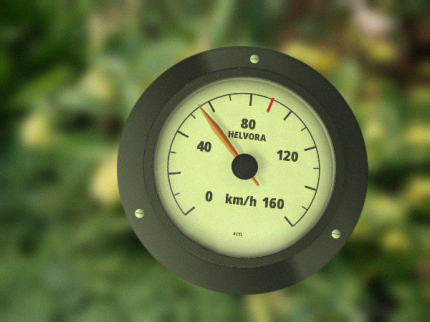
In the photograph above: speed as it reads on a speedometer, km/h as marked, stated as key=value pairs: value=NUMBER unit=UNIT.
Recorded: value=55 unit=km/h
